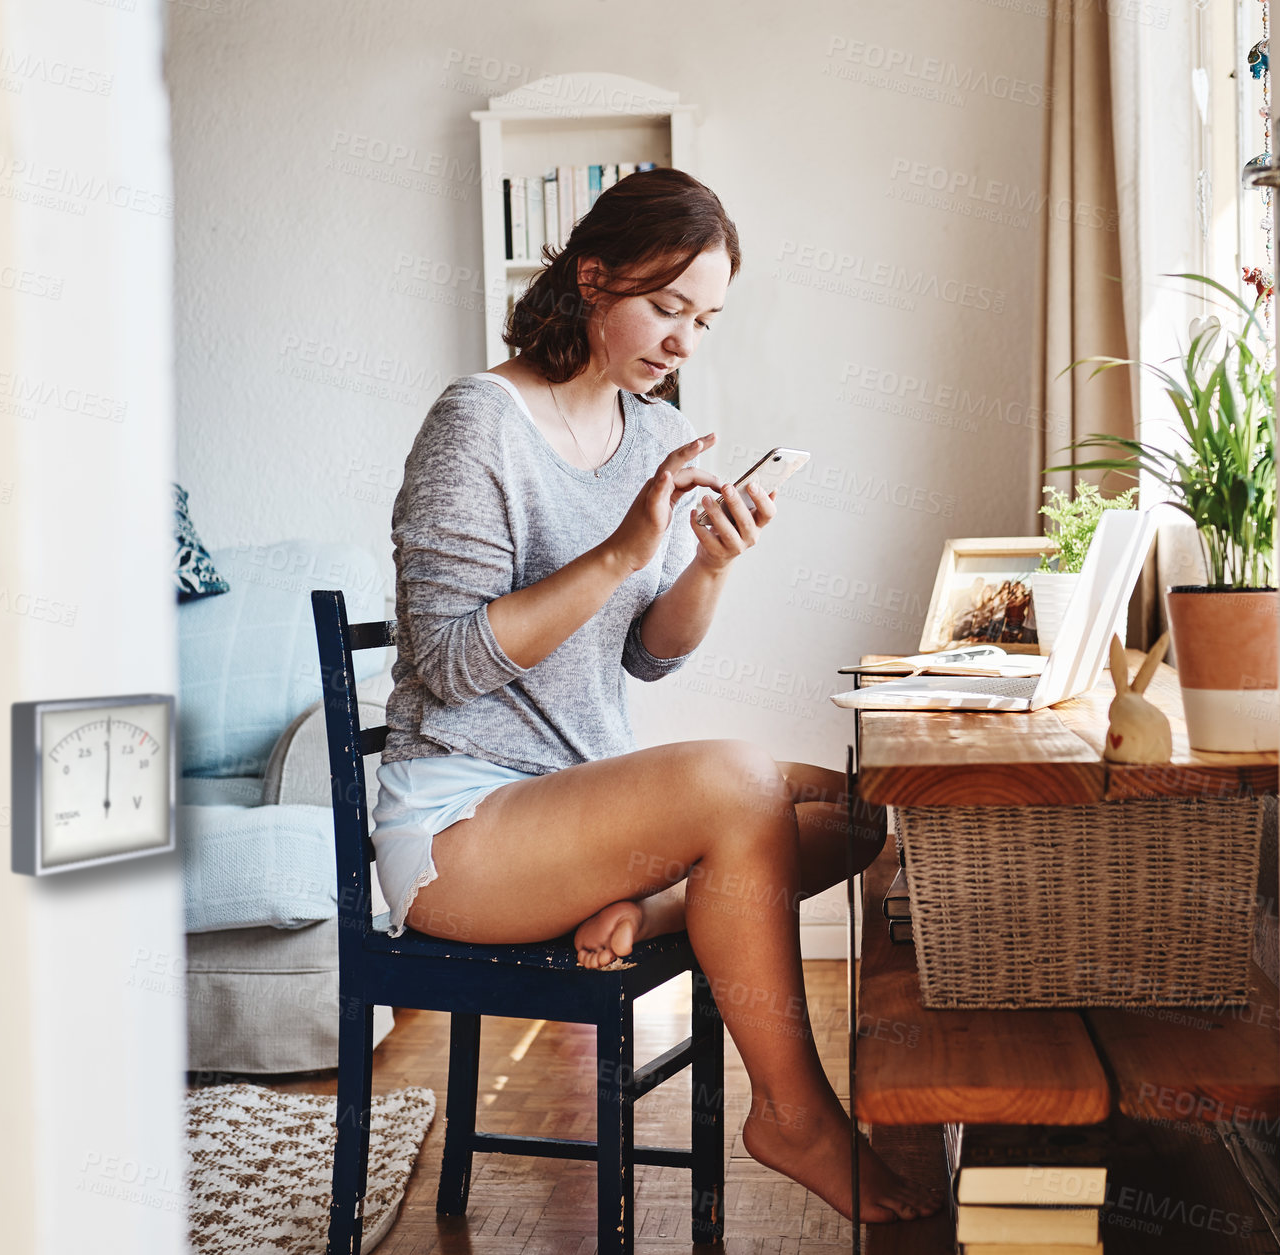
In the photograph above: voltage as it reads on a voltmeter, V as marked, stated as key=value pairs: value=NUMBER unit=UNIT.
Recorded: value=5 unit=V
